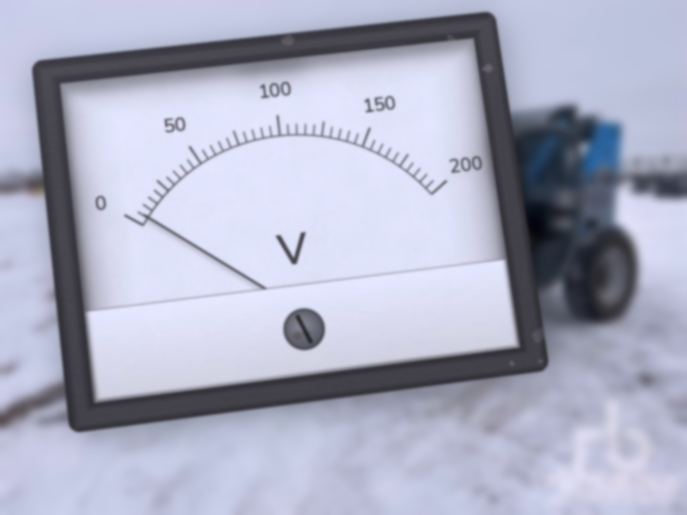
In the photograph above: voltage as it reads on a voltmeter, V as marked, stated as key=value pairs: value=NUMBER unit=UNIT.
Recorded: value=5 unit=V
